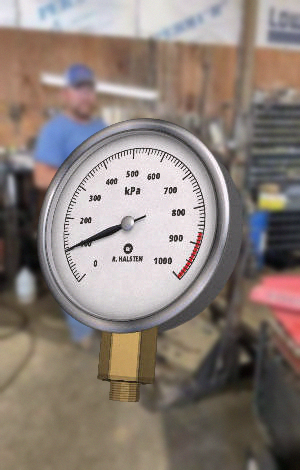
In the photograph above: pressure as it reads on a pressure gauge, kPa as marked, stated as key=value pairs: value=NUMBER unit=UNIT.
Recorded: value=100 unit=kPa
